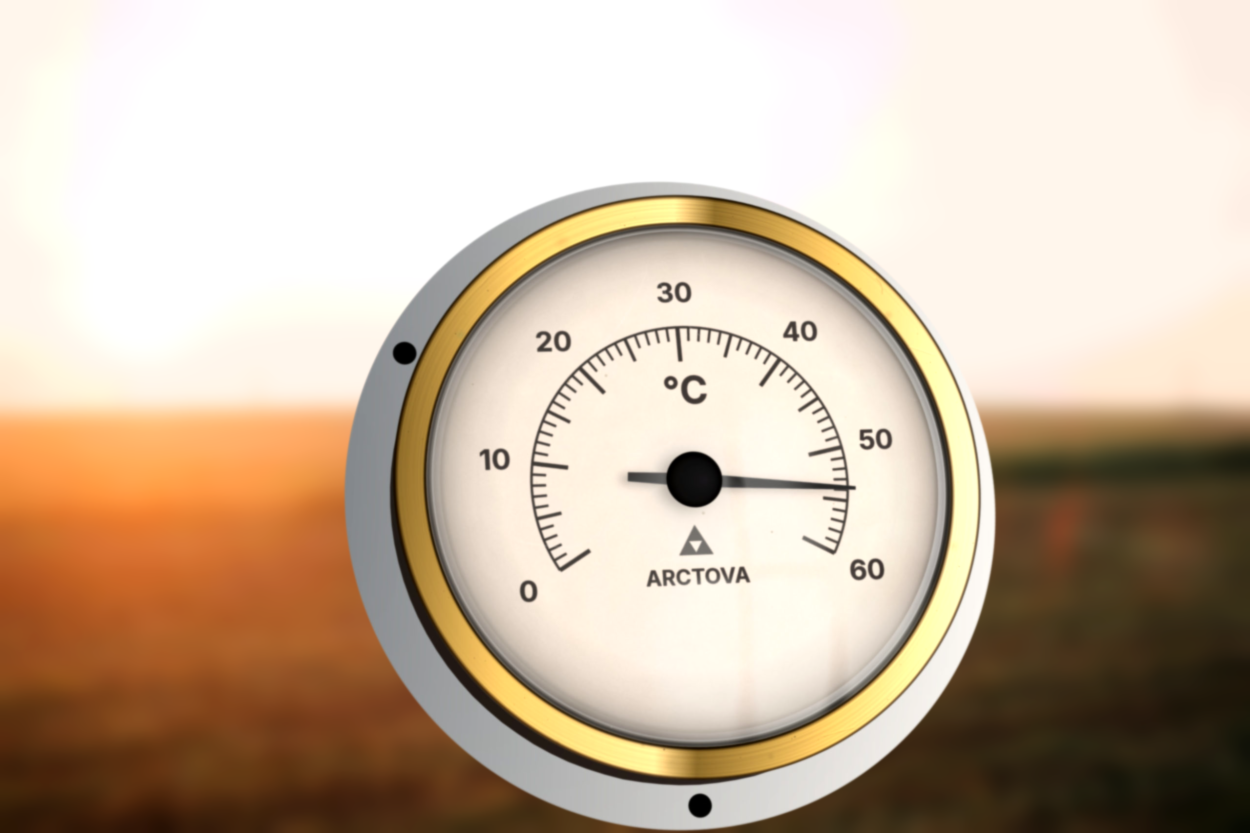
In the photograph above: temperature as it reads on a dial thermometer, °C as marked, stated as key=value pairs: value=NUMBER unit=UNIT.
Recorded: value=54 unit=°C
